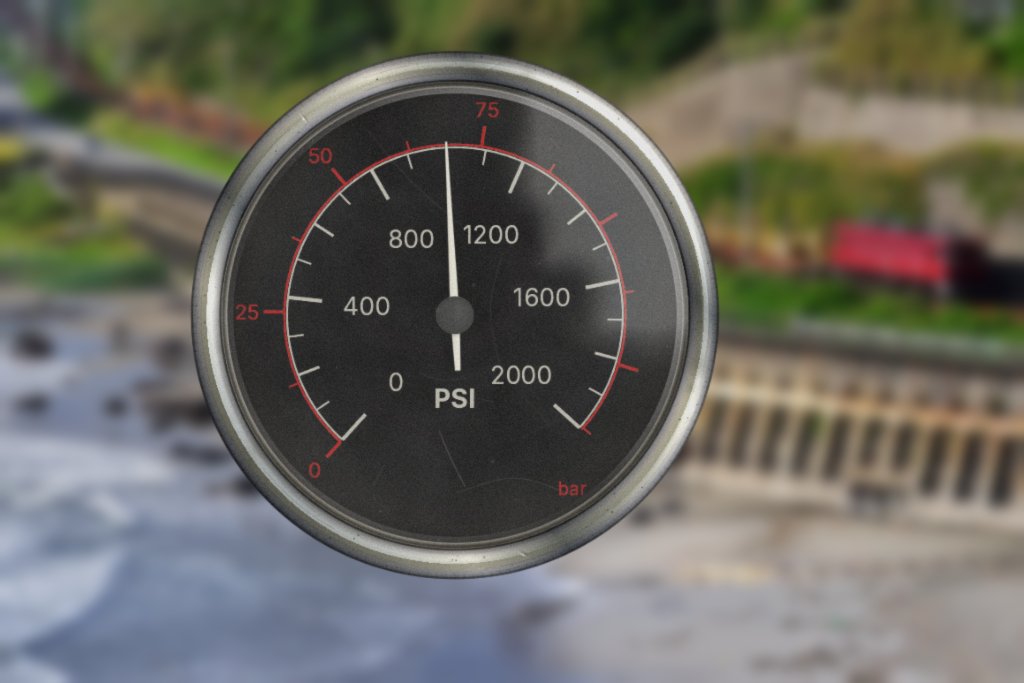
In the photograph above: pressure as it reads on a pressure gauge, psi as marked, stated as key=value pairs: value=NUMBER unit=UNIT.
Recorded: value=1000 unit=psi
